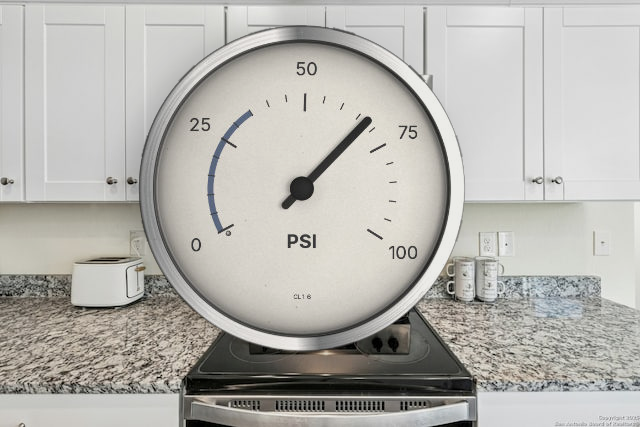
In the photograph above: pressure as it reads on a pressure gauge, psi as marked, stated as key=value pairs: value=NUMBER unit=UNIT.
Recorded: value=67.5 unit=psi
